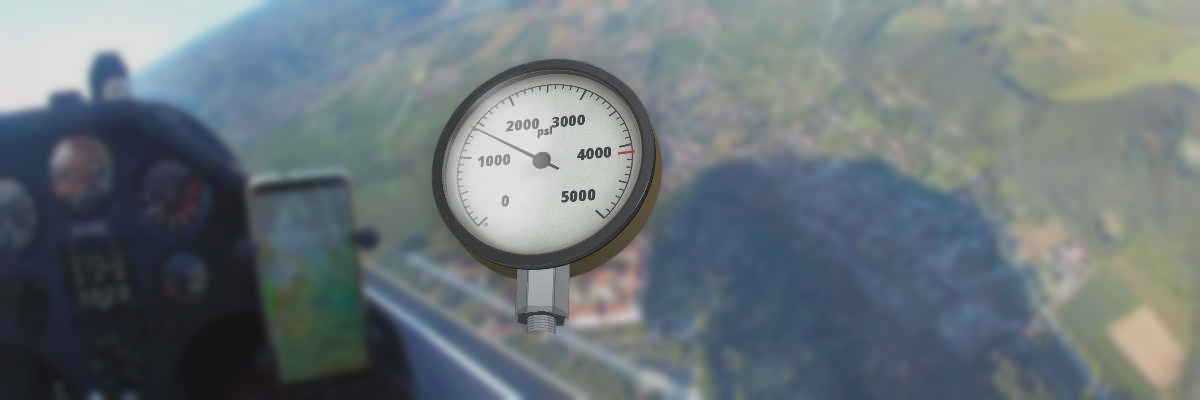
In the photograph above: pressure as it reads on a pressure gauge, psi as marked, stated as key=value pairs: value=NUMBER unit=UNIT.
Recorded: value=1400 unit=psi
